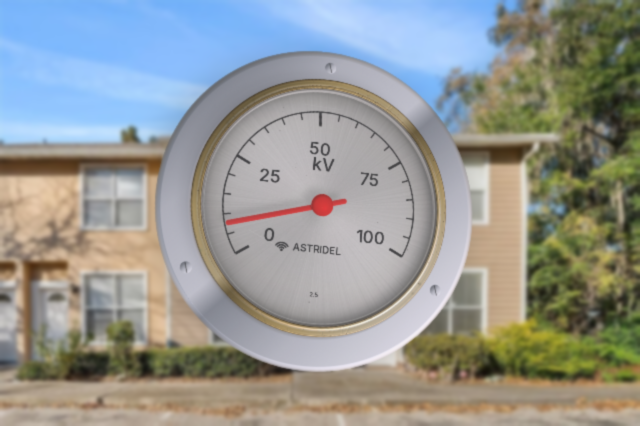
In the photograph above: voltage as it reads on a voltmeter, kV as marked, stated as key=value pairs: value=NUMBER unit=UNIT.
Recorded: value=7.5 unit=kV
